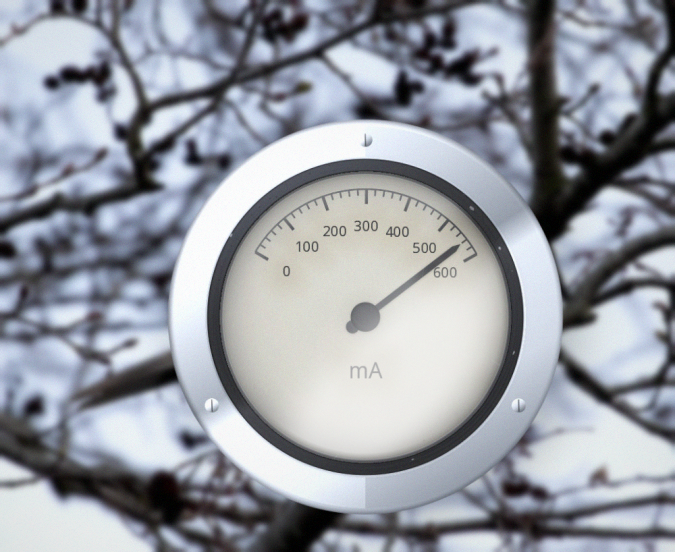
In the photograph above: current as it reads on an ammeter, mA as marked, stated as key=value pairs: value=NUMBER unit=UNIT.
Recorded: value=560 unit=mA
